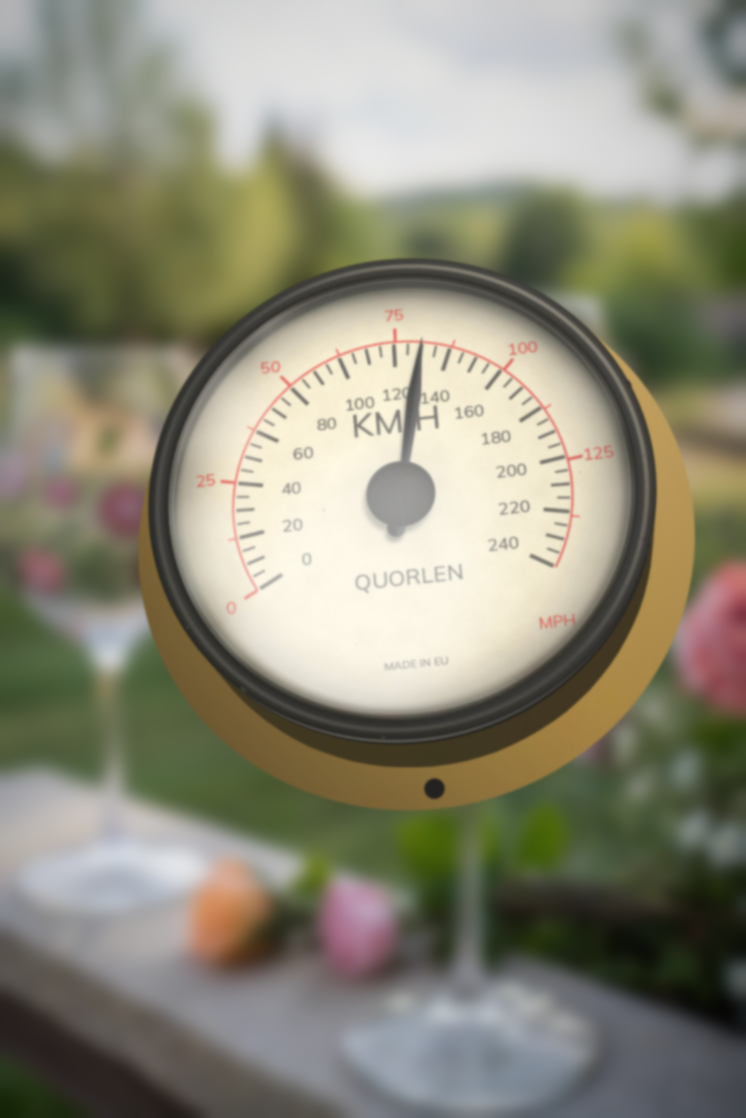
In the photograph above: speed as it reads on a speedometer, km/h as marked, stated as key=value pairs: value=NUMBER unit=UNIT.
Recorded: value=130 unit=km/h
